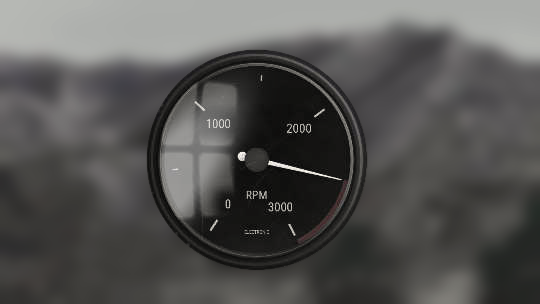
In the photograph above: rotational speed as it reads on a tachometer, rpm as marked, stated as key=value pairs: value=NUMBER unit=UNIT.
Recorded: value=2500 unit=rpm
